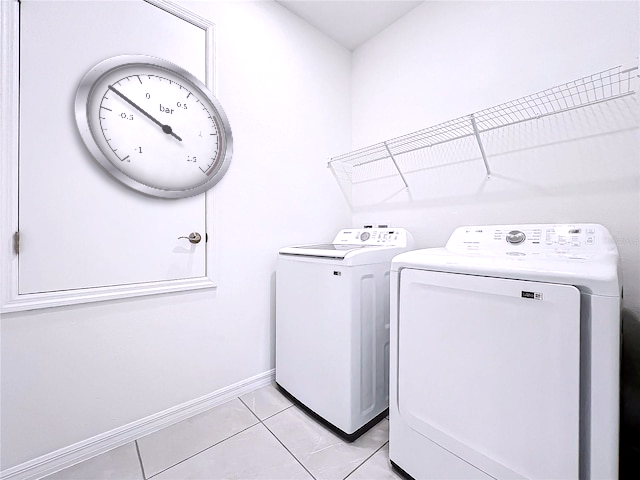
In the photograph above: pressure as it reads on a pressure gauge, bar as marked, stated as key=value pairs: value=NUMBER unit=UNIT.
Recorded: value=-0.3 unit=bar
